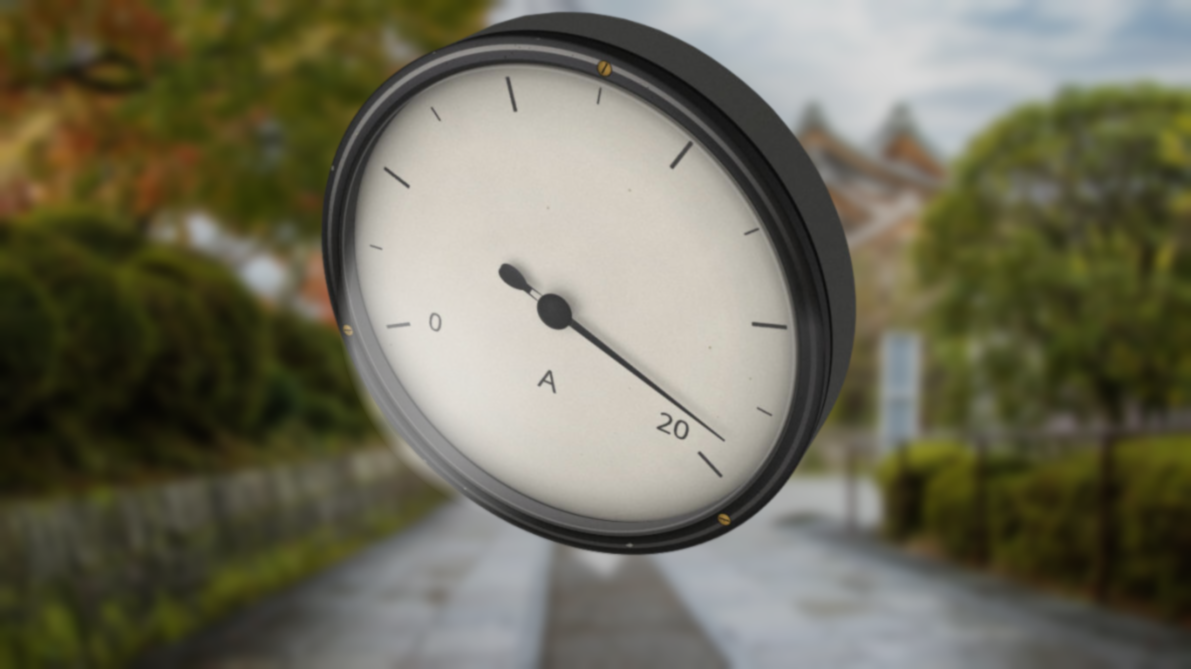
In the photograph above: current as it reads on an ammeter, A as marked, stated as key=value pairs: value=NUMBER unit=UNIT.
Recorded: value=19 unit=A
